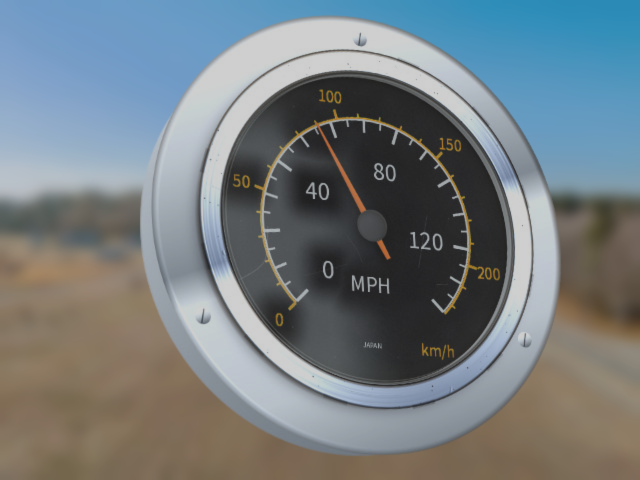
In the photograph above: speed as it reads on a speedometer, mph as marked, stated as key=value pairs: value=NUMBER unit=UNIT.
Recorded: value=55 unit=mph
